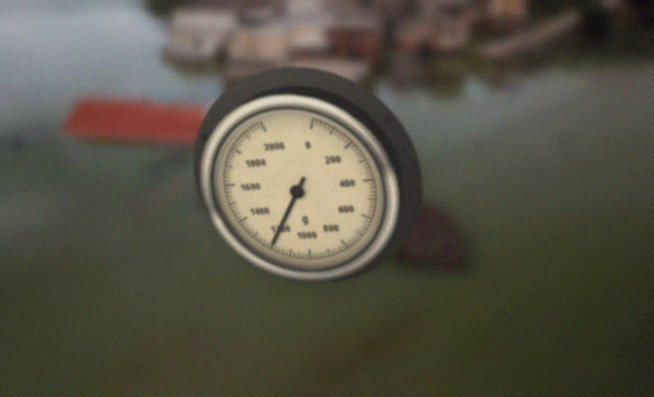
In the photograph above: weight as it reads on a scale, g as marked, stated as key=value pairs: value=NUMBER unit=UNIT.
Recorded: value=1200 unit=g
